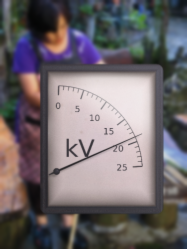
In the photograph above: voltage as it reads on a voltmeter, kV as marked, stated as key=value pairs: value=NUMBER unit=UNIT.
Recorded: value=19 unit=kV
